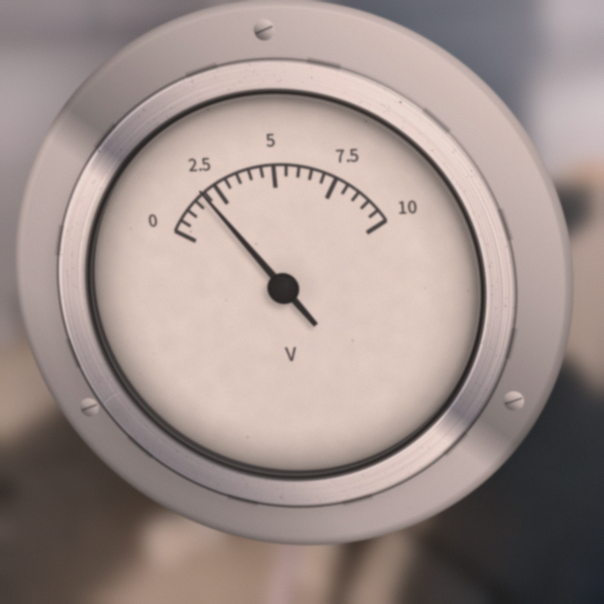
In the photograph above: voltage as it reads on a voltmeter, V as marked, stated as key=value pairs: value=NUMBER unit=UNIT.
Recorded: value=2 unit=V
